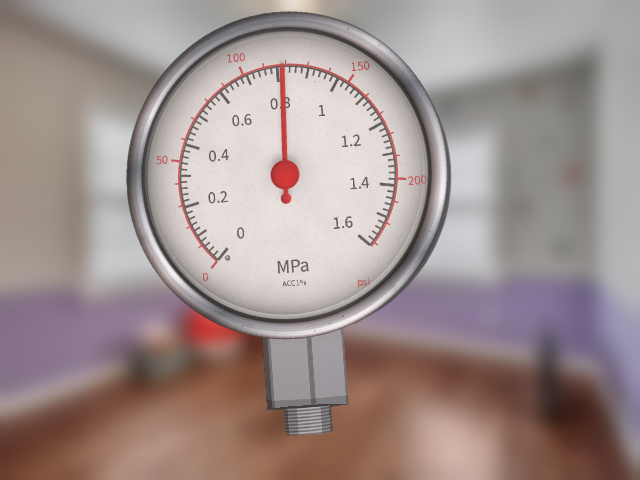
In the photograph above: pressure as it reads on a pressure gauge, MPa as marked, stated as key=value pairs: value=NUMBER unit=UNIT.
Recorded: value=0.82 unit=MPa
